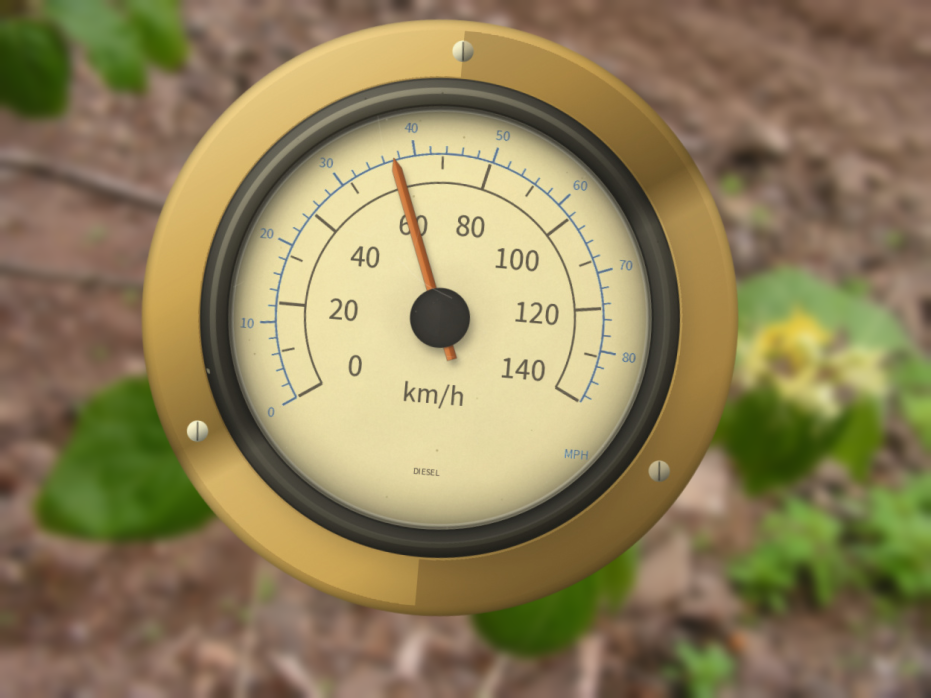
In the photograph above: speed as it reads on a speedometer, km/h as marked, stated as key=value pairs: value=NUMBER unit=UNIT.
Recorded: value=60 unit=km/h
